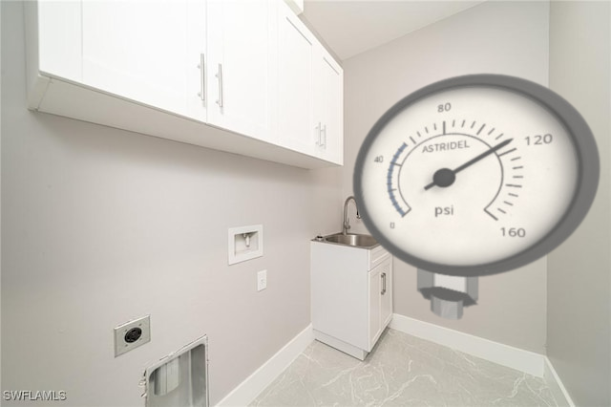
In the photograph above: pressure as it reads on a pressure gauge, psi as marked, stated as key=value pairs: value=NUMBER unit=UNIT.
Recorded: value=115 unit=psi
